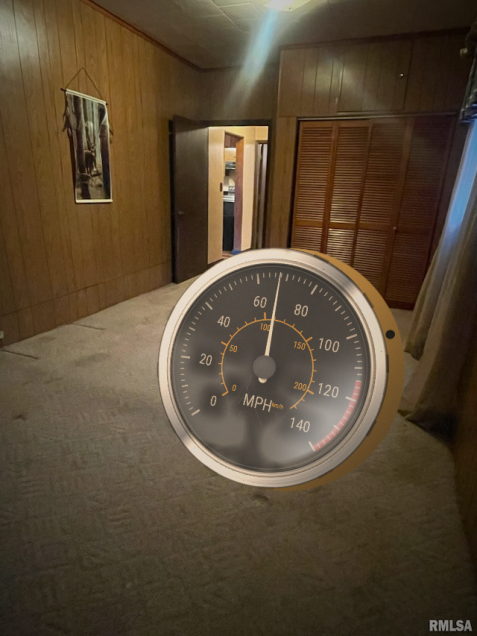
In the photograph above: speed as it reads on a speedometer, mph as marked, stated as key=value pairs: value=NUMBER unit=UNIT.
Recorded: value=68 unit=mph
